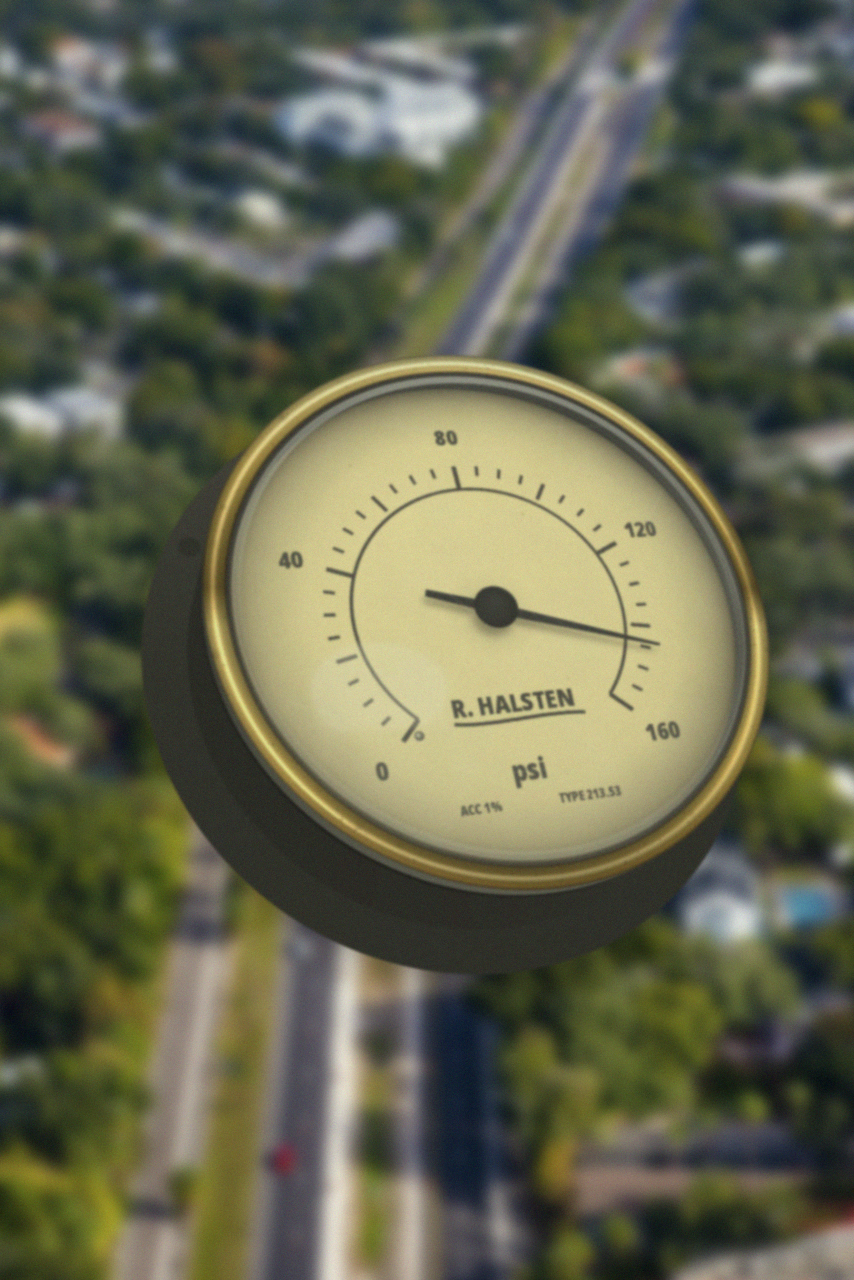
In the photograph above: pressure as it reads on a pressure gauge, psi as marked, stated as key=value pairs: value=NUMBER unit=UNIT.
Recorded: value=145 unit=psi
